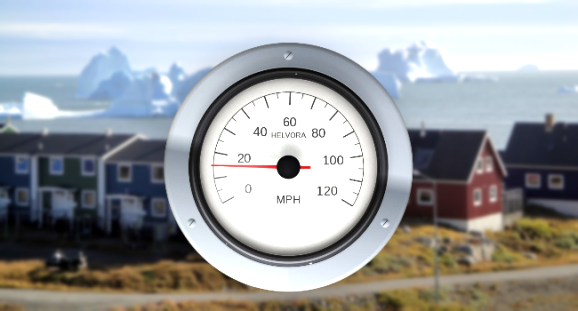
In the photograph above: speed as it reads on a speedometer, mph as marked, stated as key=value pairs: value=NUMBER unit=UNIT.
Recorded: value=15 unit=mph
